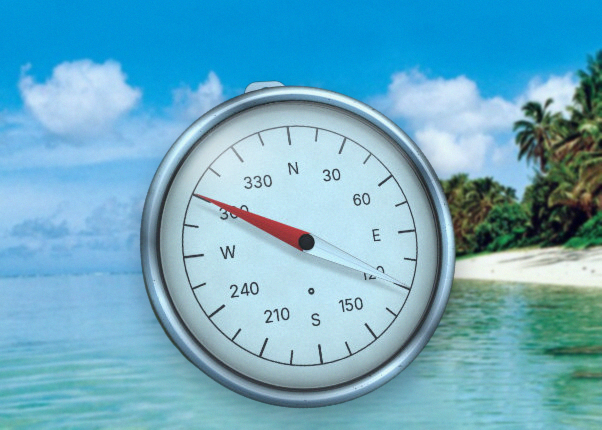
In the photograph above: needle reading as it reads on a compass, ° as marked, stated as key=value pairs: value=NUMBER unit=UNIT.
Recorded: value=300 unit=°
